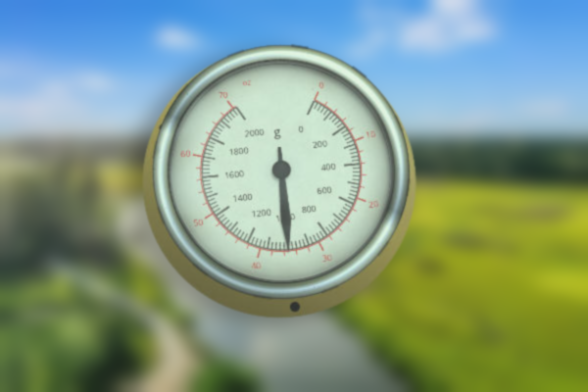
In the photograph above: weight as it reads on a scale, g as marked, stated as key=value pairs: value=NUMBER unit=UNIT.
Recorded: value=1000 unit=g
